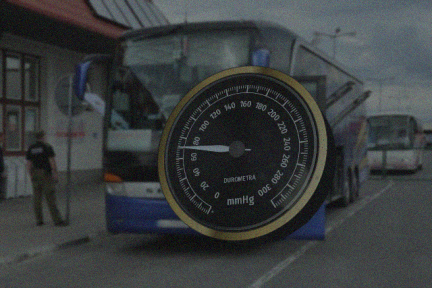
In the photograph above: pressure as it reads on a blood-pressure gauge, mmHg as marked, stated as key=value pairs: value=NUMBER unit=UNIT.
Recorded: value=70 unit=mmHg
